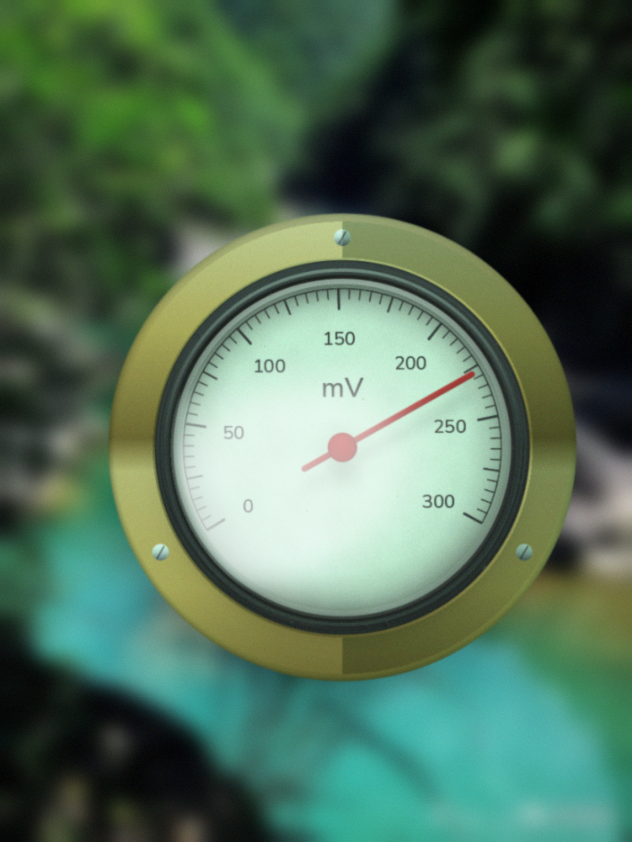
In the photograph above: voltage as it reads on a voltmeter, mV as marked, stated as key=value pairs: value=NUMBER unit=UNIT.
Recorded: value=227.5 unit=mV
